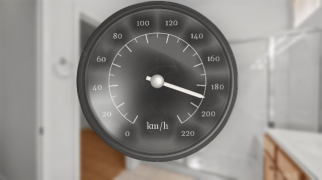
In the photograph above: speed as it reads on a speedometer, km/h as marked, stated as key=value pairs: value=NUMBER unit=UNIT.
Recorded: value=190 unit=km/h
